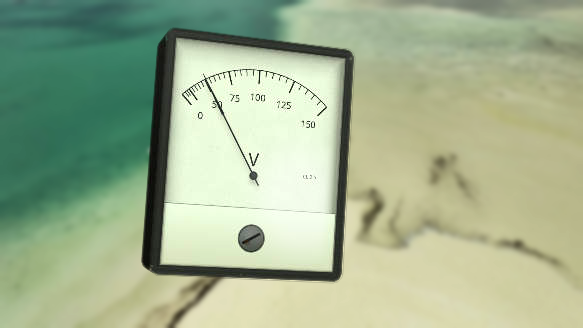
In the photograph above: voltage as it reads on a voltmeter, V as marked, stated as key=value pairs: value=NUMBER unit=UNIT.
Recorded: value=50 unit=V
